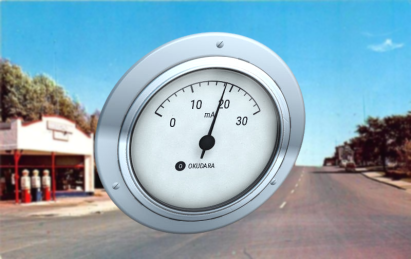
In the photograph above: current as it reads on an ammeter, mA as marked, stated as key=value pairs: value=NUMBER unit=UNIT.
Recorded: value=18 unit=mA
